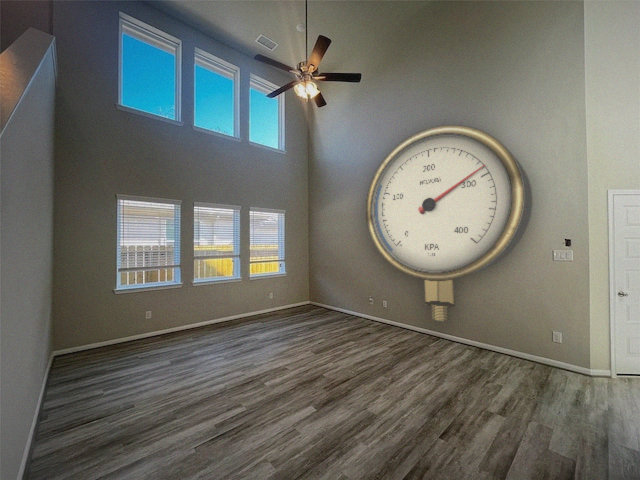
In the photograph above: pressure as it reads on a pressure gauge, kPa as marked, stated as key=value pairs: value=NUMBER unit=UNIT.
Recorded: value=290 unit=kPa
